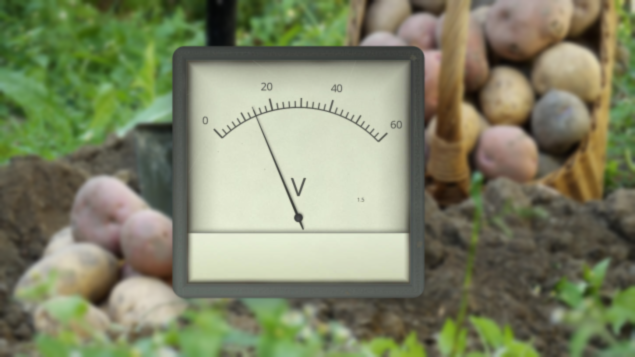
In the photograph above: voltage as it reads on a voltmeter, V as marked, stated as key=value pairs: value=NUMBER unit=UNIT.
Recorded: value=14 unit=V
